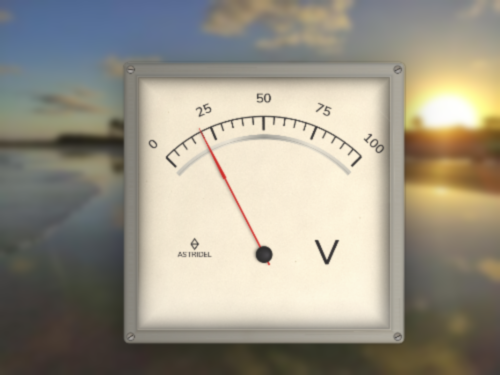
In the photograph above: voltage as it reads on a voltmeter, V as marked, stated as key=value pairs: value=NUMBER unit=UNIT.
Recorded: value=20 unit=V
